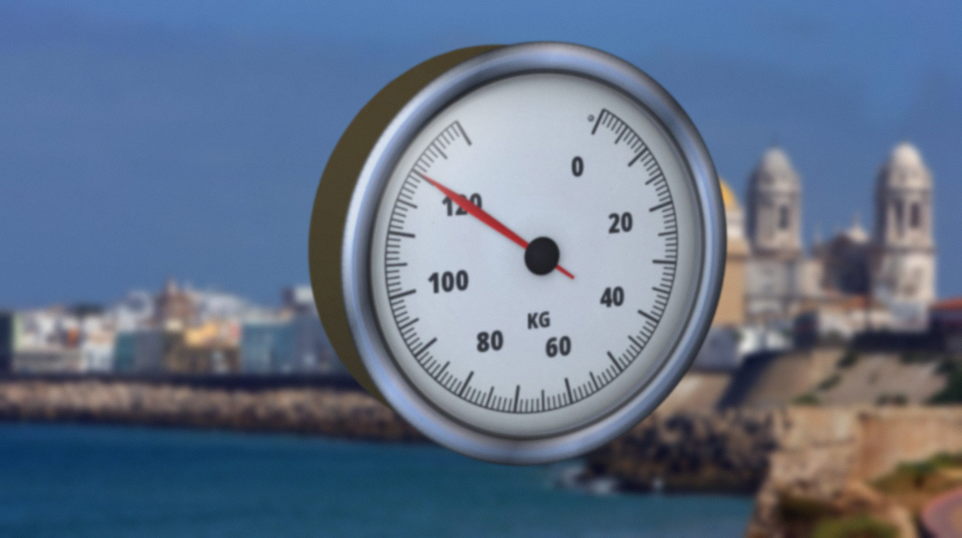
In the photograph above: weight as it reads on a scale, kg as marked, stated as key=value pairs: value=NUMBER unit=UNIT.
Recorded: value=120 unit=kg
